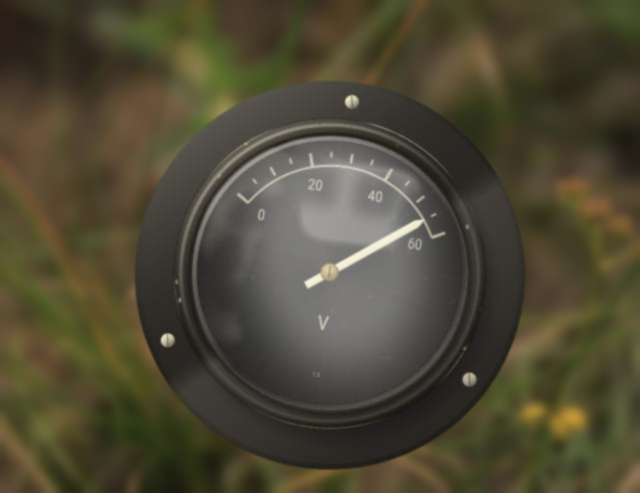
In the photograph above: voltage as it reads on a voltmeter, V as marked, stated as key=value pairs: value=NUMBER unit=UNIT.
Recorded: value=55 unit=V
